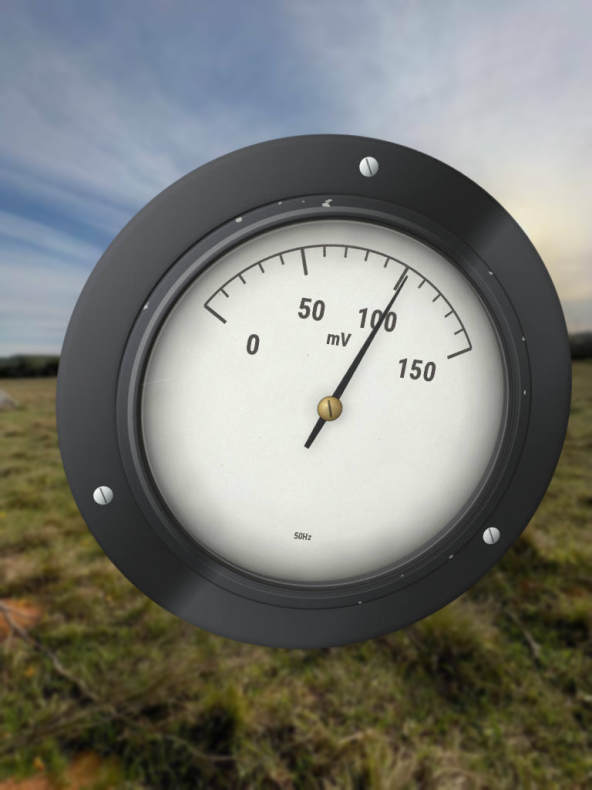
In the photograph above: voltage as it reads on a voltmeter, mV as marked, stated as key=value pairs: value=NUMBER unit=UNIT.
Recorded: value=100 unit=mV
